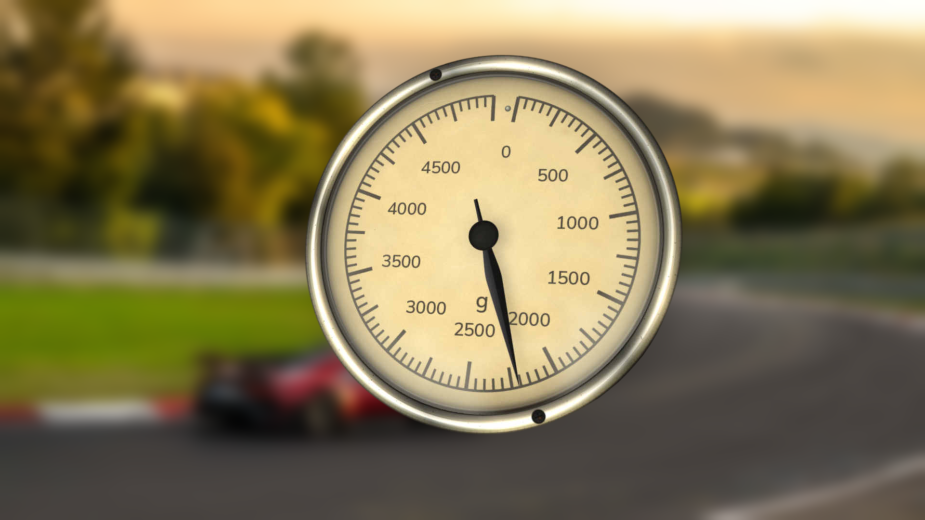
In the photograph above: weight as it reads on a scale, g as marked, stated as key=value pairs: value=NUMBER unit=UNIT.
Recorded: value=2200 unit=g
